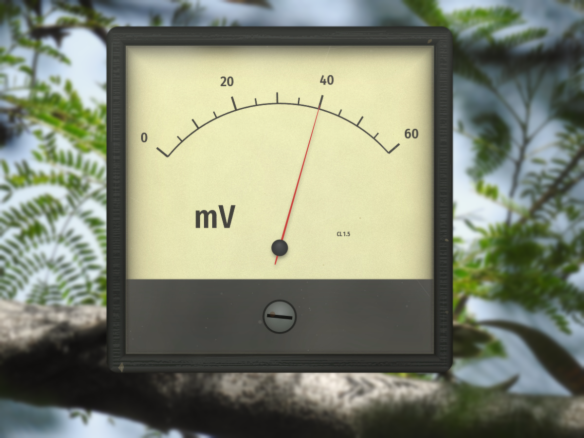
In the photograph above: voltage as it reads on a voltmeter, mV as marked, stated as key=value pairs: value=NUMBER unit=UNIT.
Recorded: value=40 unit=mV
